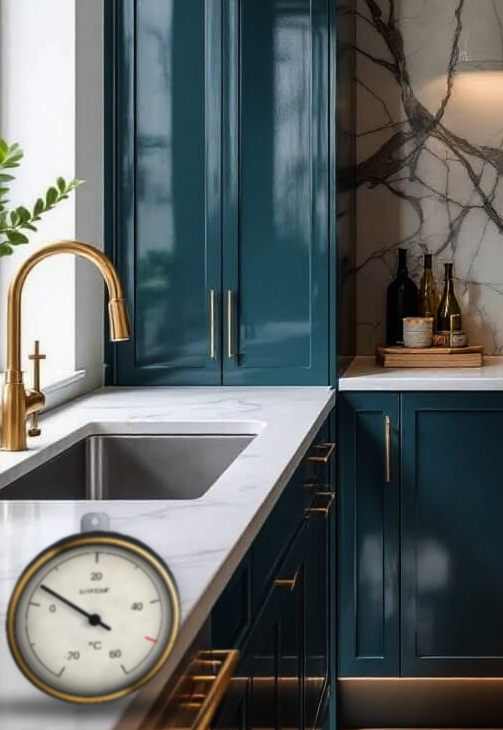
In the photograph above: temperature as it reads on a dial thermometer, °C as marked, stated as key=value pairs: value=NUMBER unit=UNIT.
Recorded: value=5 unit=°C
